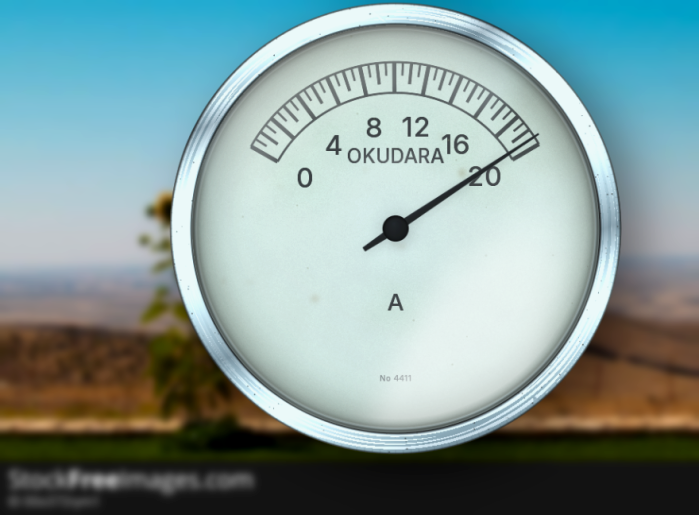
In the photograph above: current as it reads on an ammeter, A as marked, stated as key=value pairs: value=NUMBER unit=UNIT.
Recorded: value=19.5 unit=A
